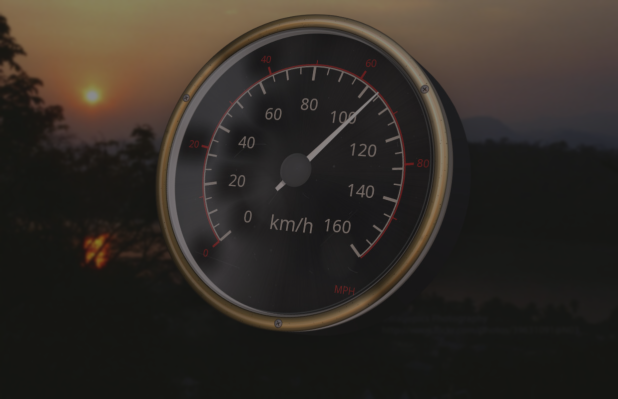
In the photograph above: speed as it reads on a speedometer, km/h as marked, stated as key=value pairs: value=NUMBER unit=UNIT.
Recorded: value=105 unit=km/h
